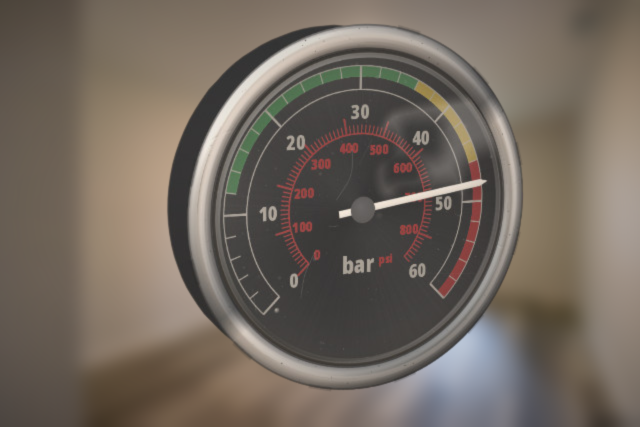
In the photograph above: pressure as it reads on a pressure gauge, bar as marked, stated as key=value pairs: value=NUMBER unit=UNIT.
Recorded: value=48 unit=bar
